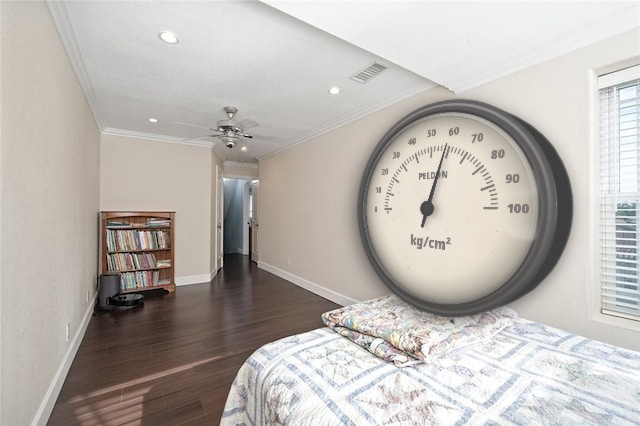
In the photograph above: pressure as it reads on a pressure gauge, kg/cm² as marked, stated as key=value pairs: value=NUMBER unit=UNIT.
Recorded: value=60 unit=kg/cm²
